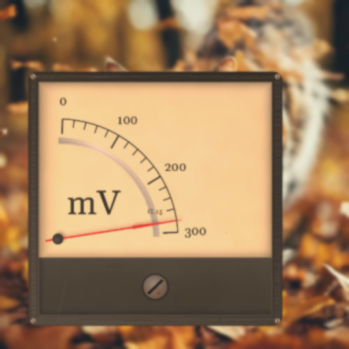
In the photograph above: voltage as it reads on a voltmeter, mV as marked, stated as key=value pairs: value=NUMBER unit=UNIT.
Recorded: value=280 unit=mV
